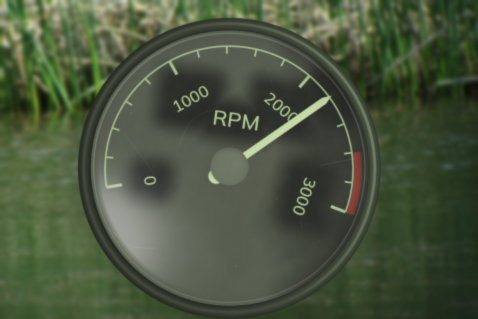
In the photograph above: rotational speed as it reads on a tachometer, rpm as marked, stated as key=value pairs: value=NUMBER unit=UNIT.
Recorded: value=2200 unit=rpm
